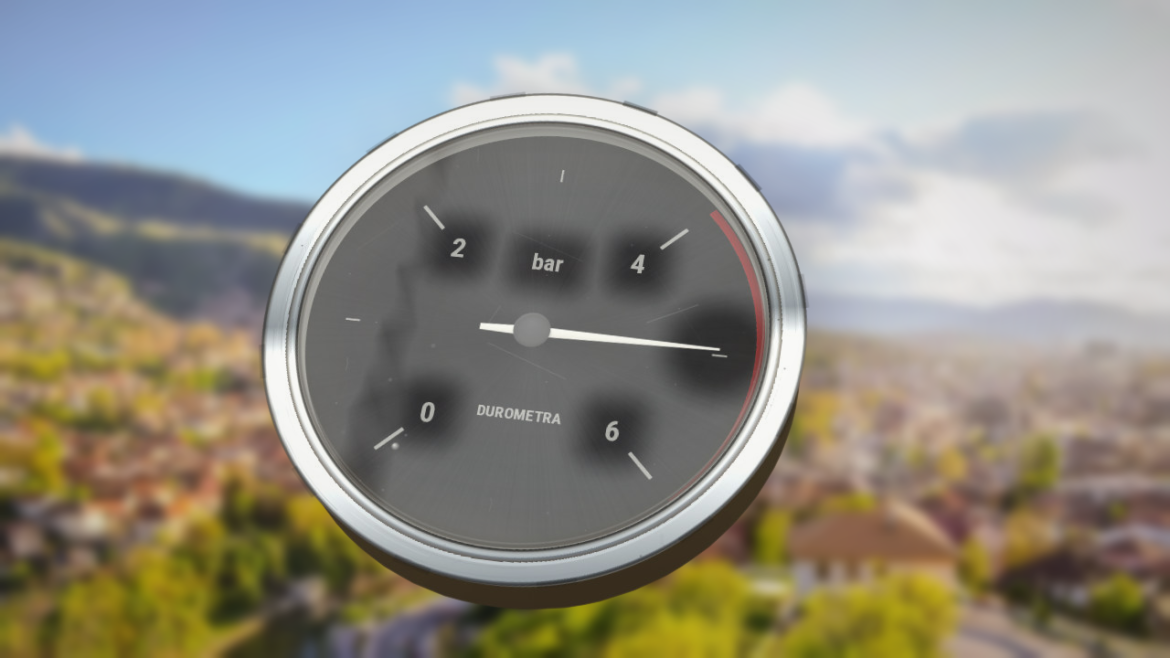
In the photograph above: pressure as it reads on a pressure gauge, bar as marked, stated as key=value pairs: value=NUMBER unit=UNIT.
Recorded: value=5 unit=bar
